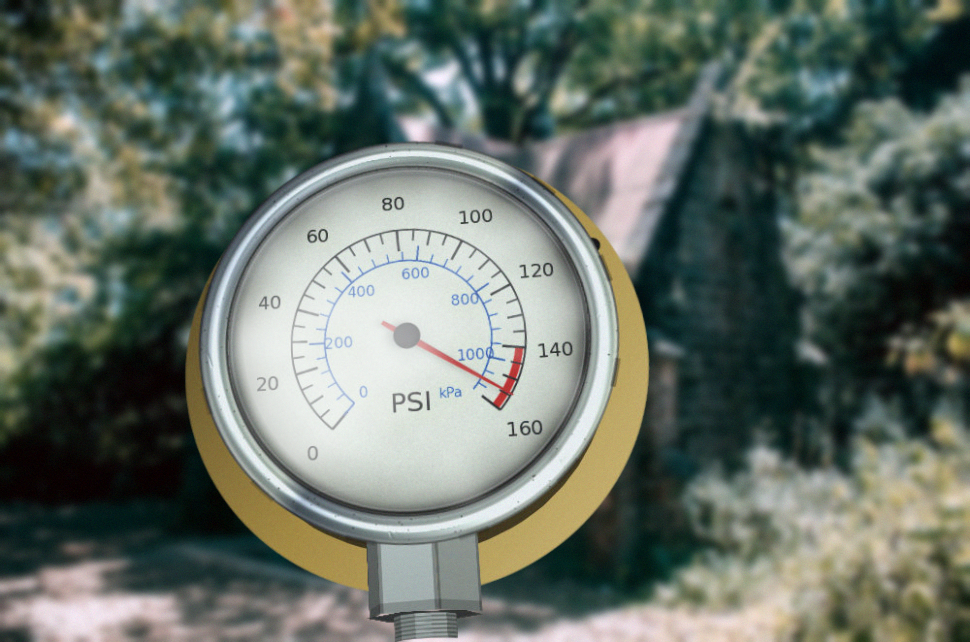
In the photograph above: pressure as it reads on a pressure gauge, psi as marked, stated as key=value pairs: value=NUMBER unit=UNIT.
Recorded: value=155 unit=psi
